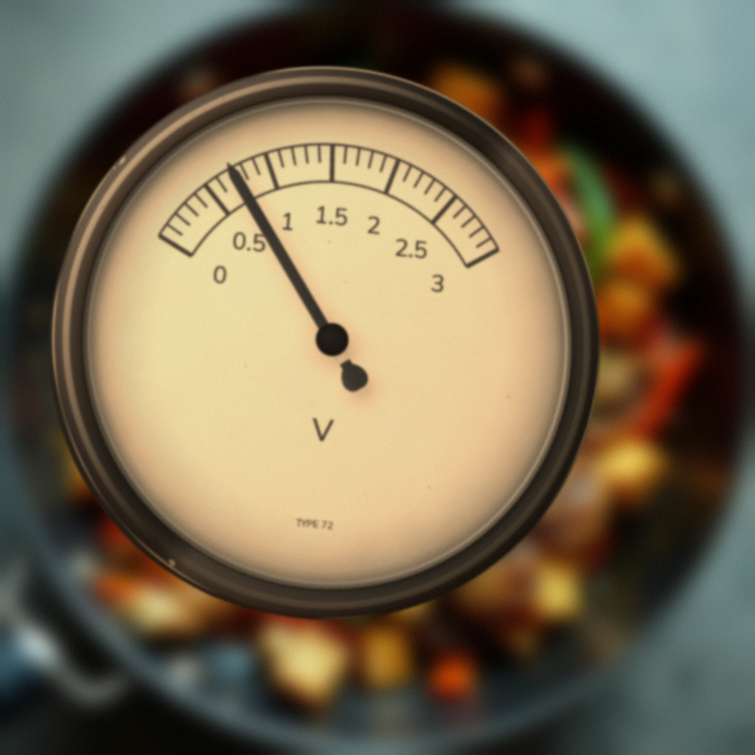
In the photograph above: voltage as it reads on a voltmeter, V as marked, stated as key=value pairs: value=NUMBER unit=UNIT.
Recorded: value=0.7 unit=V
